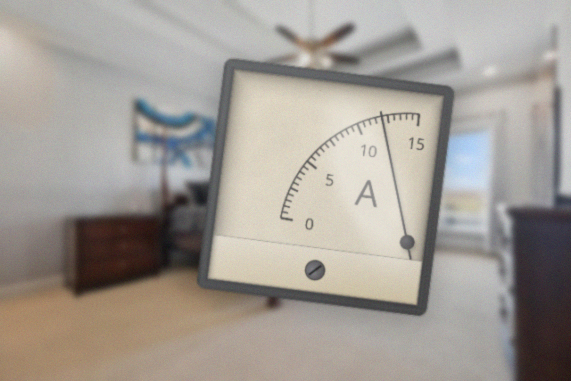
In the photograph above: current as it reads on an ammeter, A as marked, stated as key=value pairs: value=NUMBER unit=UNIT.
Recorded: value=12 unit=A
